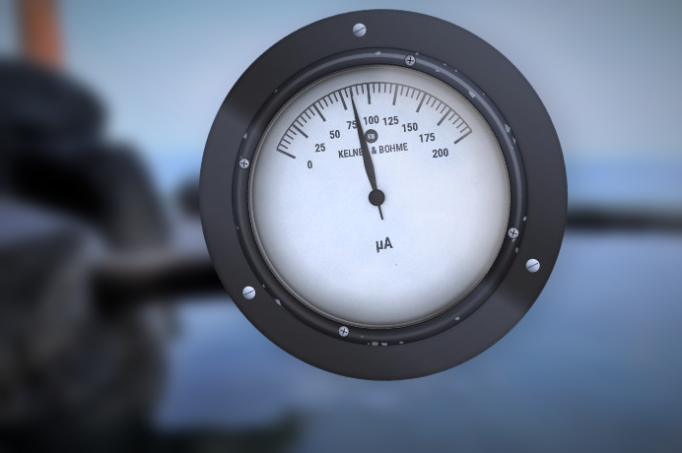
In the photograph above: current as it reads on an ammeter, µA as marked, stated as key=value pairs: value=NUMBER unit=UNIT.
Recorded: value=85 unit=µA
